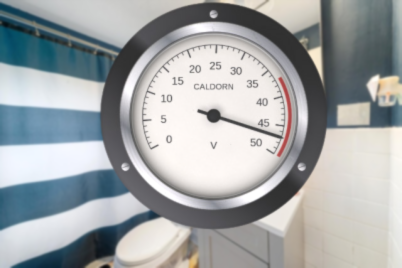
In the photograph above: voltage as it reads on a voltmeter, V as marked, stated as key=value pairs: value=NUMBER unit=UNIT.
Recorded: value=47 unit=V
